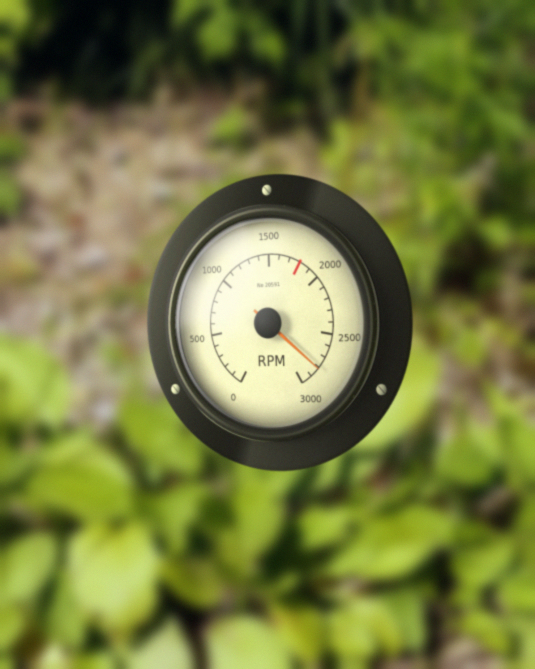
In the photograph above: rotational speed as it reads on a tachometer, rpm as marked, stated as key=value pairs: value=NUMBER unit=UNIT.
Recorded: value=2800 unit=rpm
